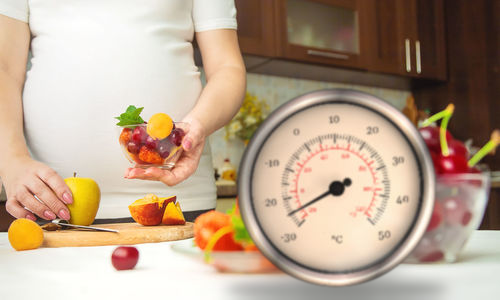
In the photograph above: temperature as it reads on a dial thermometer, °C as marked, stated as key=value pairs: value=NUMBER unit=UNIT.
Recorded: value=-25 unit=°C
